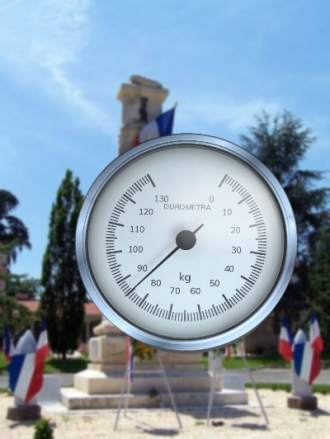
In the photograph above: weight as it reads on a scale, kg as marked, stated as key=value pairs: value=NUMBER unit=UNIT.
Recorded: value=85 unit=kg
